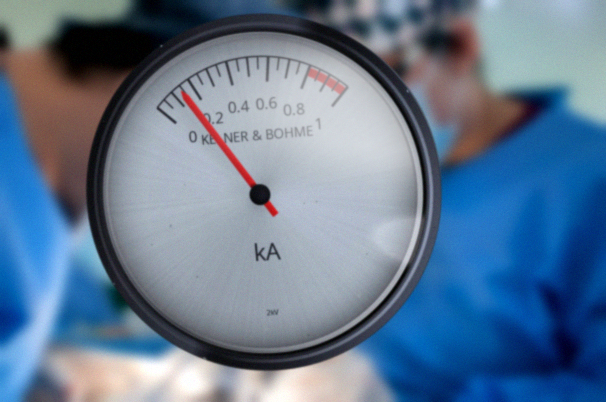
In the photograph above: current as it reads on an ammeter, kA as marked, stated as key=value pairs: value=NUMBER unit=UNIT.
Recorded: value=0.15 unit=kA
